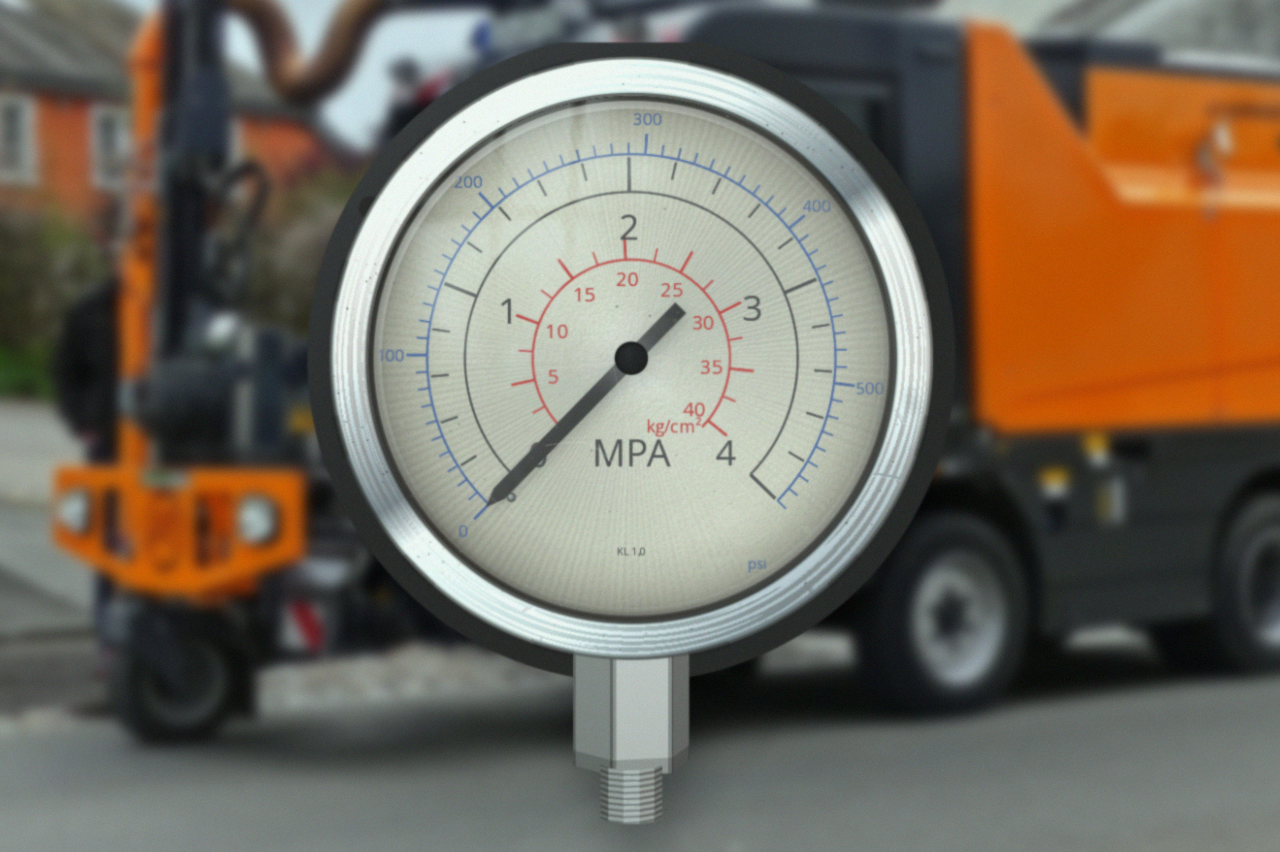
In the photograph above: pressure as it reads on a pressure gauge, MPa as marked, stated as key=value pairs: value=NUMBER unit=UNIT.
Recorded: value=0 unit=MPa
